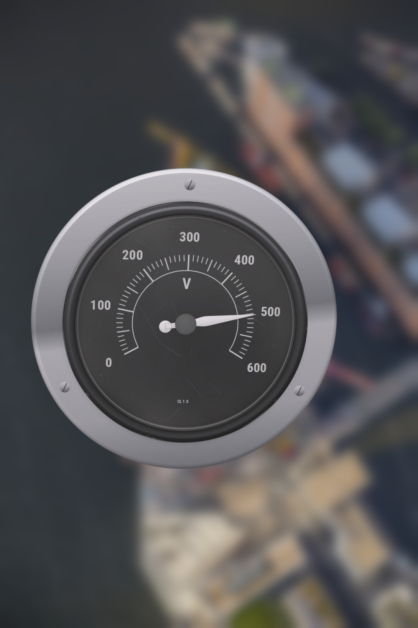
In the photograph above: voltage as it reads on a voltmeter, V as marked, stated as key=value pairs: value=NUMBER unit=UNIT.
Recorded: value=500 unit=V
